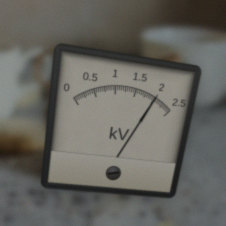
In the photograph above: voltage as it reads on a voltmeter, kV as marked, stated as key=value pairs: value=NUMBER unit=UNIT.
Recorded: value=2 unit=kV
